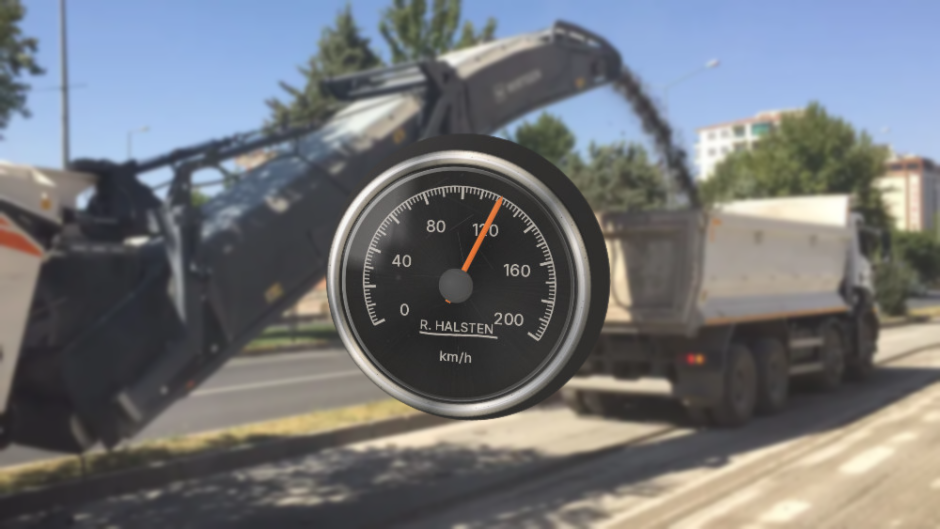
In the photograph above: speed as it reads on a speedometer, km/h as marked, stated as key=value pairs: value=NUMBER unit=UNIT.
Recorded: value=120 unit=km/h
